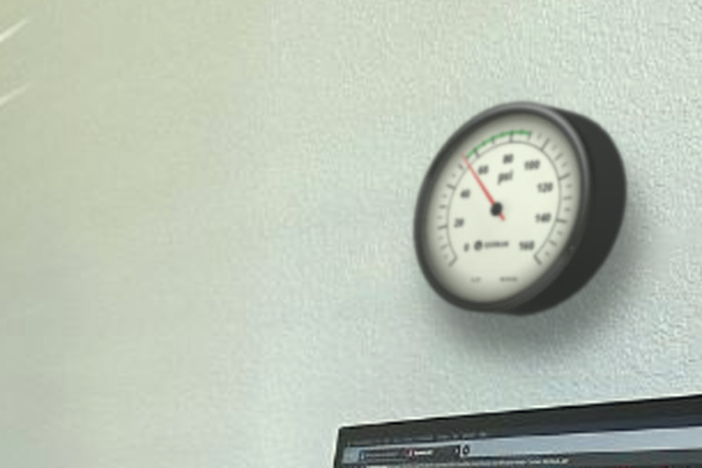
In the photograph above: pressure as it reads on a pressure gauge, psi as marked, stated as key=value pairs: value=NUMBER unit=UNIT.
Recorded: value=55 unit=psi
